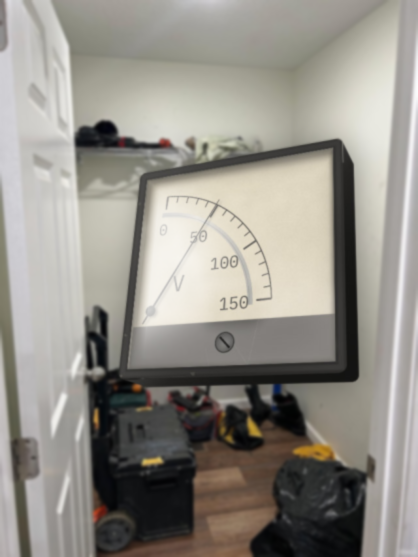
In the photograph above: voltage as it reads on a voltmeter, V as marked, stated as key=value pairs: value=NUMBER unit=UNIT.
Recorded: value=50 unit=V
